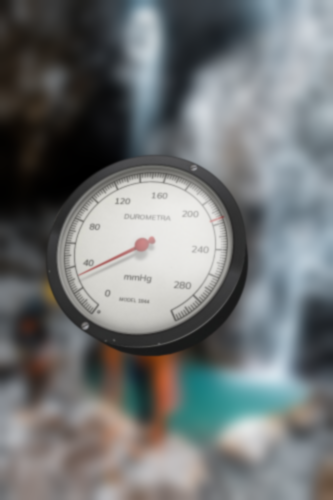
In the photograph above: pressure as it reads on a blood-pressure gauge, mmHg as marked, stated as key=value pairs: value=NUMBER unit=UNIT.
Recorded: value=30 unit=mmHg
